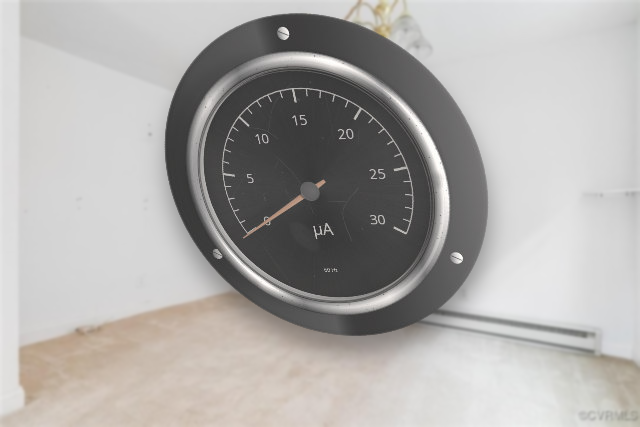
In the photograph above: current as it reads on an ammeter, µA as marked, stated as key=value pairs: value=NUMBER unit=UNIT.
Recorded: value=0 unit=µA
